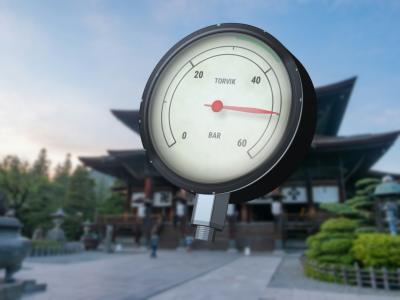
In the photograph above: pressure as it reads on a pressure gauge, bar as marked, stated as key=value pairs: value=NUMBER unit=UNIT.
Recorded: value=50 unit=bar
